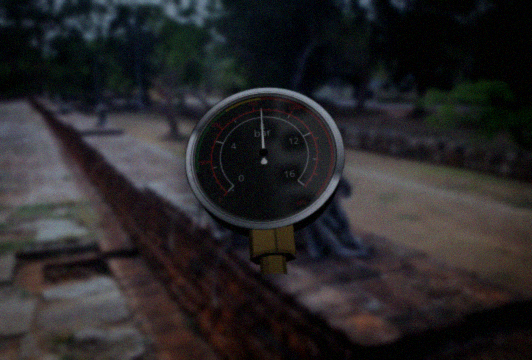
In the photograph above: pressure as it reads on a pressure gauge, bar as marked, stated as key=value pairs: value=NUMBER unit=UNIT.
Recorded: value=8 unit=bar
